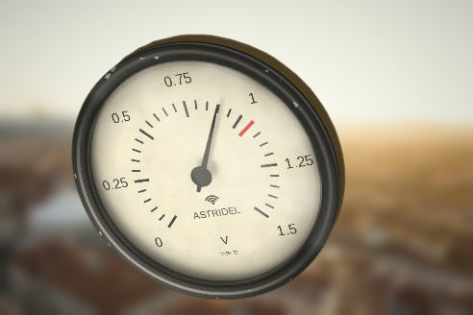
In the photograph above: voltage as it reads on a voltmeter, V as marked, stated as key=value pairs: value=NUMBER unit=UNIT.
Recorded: value=0.9 unit=V
